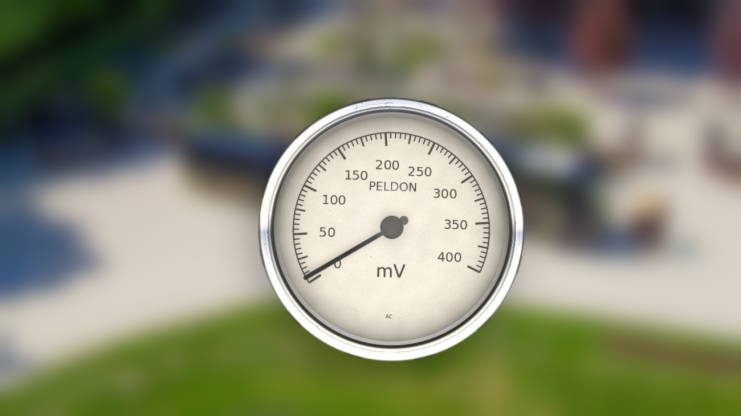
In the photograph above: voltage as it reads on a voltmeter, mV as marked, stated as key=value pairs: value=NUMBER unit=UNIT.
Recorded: value=5 unit=mV
